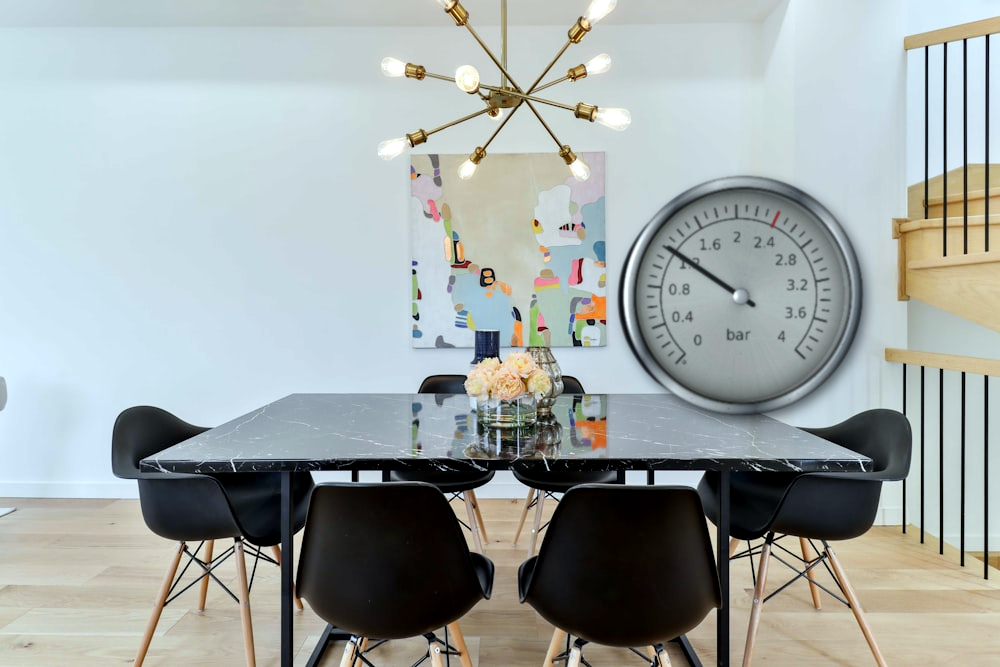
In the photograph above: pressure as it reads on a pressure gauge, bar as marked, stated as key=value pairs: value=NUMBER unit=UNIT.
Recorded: value=1.2 unit=bar
